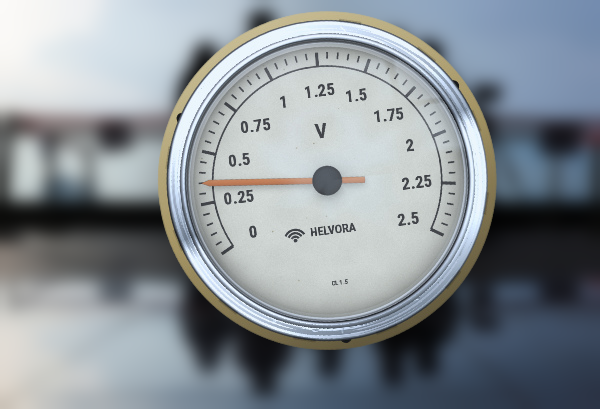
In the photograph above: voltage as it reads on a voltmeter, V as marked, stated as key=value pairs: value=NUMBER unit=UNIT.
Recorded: value=0.35 unit=V
